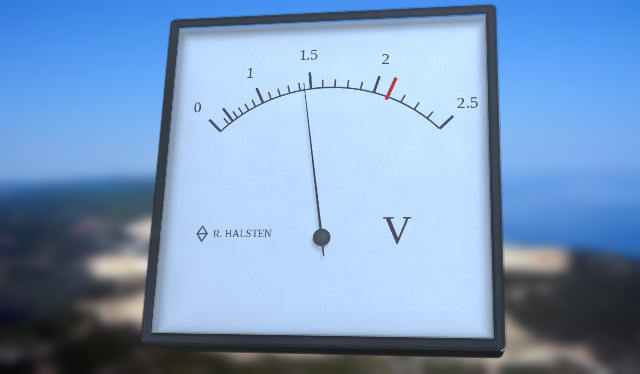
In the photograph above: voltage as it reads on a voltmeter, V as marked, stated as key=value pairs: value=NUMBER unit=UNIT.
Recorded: value=1.45 unit=V
